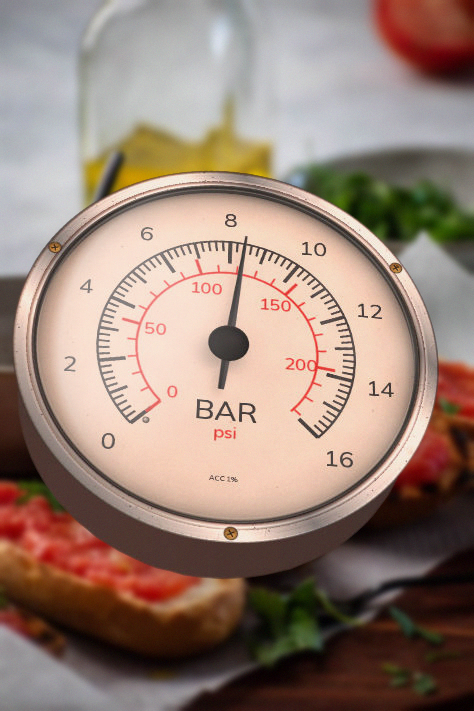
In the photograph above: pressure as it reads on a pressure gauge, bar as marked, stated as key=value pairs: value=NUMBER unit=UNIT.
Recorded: value=8.4 unit=bar
